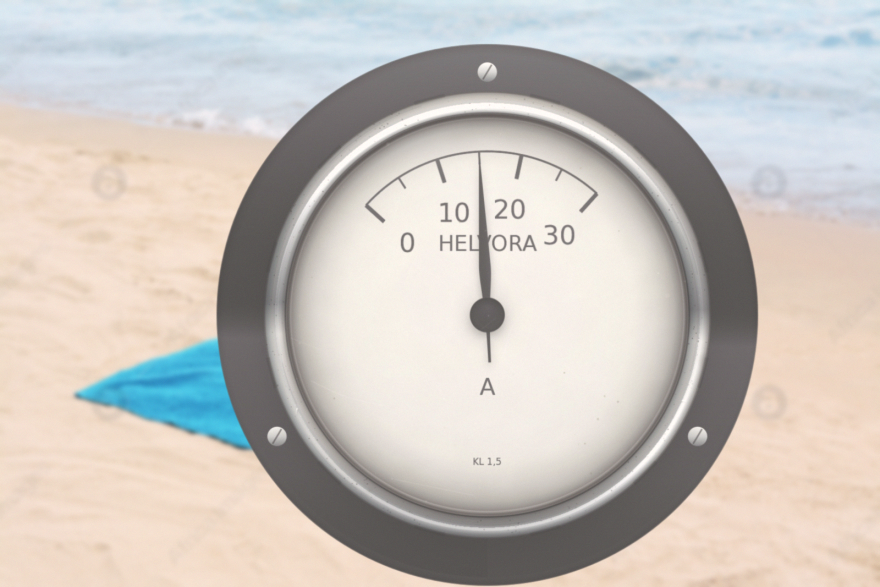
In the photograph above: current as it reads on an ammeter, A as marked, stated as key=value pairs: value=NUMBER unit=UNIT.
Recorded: value=15 unit=A
